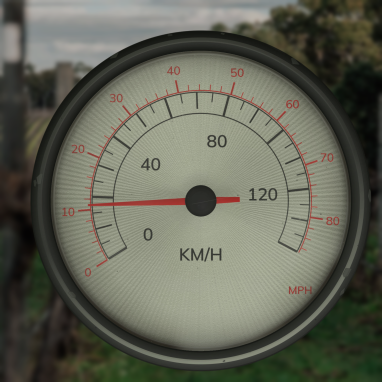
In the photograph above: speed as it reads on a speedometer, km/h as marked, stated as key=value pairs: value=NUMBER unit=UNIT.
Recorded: value=17.5 unit=km/h
